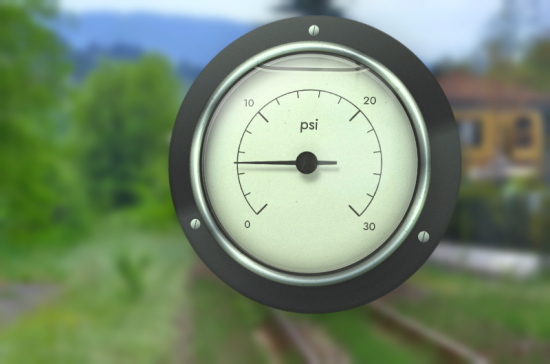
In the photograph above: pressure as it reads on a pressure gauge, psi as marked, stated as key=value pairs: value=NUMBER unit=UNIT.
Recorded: value=5 unit=psi
